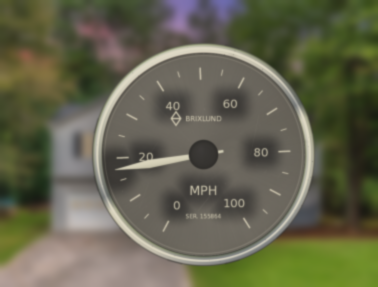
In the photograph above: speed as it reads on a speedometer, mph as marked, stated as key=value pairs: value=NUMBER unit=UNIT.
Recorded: value=17.5 unit=mph
